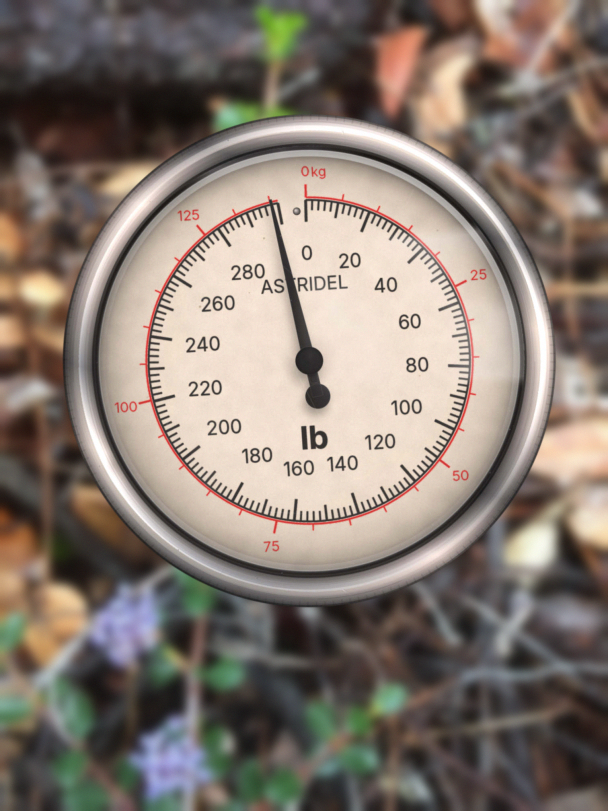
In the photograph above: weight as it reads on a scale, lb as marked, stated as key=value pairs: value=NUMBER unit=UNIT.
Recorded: value=298 unit=lb
